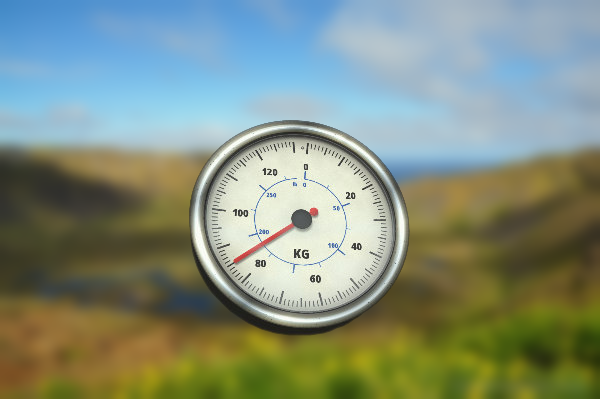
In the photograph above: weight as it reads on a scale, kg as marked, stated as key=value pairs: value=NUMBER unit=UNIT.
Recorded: value=85 unit=kg
